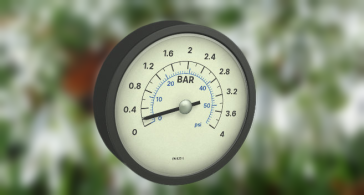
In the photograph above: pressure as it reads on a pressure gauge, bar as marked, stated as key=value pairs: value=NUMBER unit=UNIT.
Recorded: value=0.2 unit=bar
